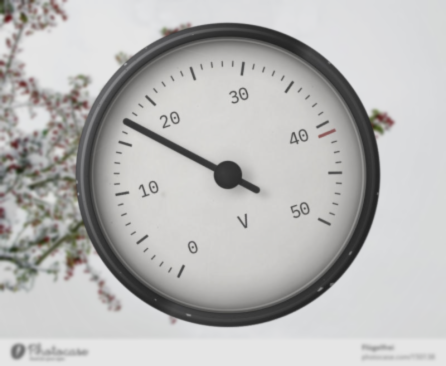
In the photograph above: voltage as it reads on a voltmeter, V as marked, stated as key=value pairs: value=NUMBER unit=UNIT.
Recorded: value=17 unit=V
